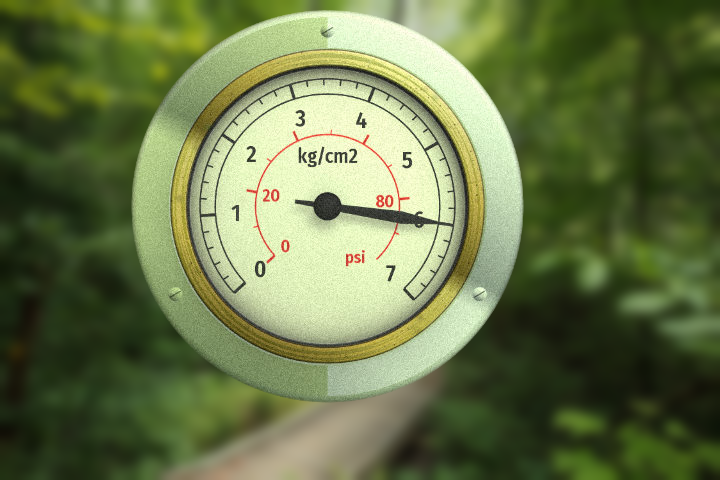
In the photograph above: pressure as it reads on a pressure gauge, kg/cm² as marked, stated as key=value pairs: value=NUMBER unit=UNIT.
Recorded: value=6 unit=kg/cm²
